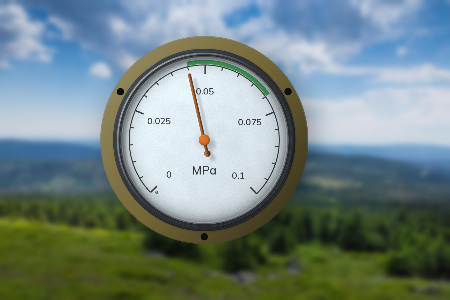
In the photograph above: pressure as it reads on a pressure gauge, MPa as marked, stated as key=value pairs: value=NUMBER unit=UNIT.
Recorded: value=0.045 unit=MPa
